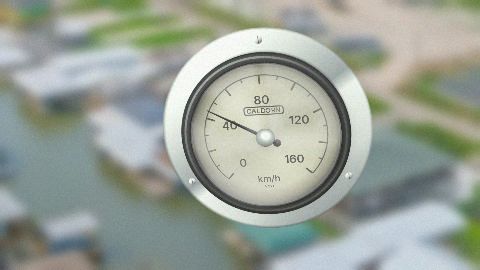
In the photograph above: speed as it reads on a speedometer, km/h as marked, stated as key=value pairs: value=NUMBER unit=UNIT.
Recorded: value=45 unit=km/h
